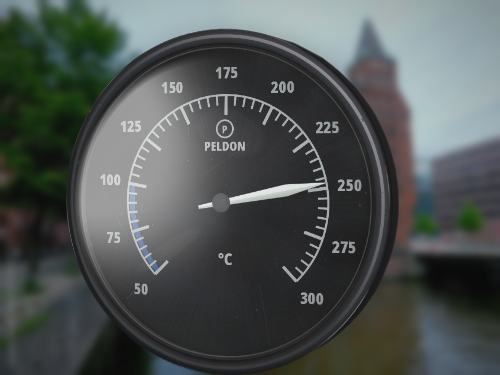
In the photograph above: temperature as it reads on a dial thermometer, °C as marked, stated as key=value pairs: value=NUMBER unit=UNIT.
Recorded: value=247.5 unit=°C
